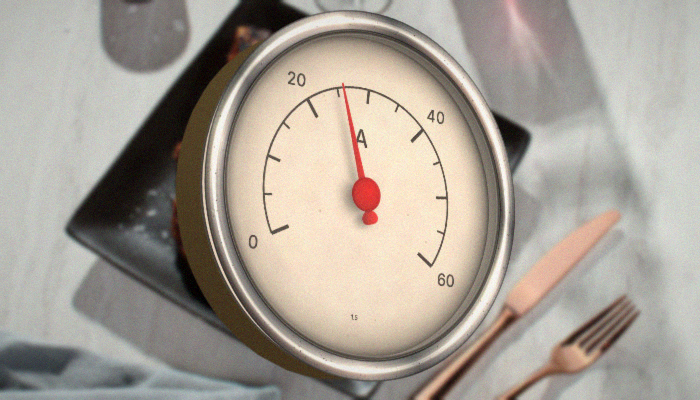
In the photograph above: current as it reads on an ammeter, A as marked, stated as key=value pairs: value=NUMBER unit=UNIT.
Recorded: value=25 unit=A
